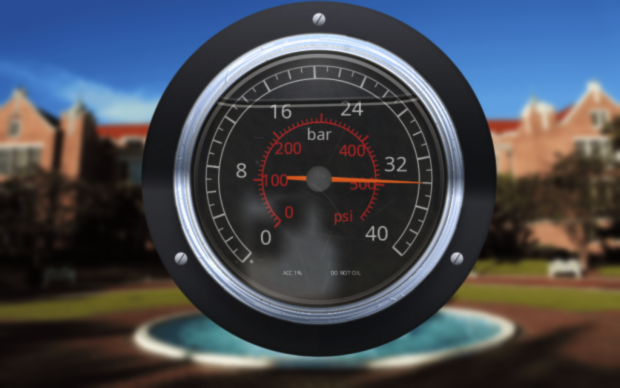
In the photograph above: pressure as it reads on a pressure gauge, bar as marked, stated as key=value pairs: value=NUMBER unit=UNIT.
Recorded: value=34 unit=bar
